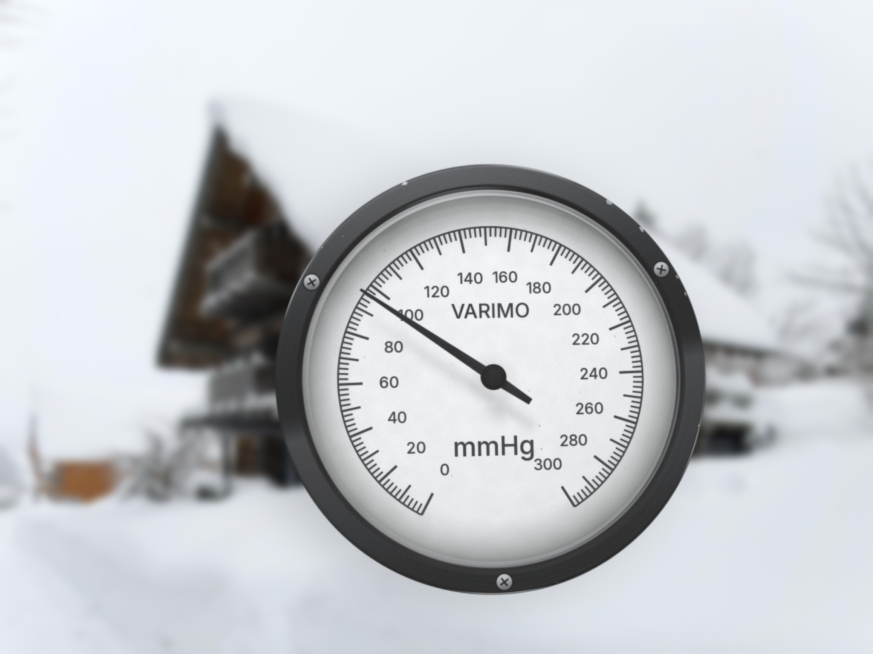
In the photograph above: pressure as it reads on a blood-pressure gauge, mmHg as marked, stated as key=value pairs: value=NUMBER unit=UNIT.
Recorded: value=96 unit=mmHg
